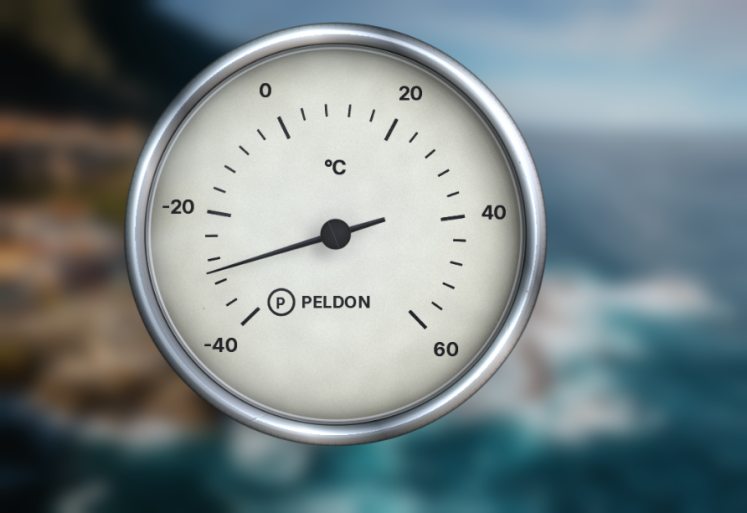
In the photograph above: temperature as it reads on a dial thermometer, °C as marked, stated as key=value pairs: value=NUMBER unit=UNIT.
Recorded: value=-30 unit=°C
